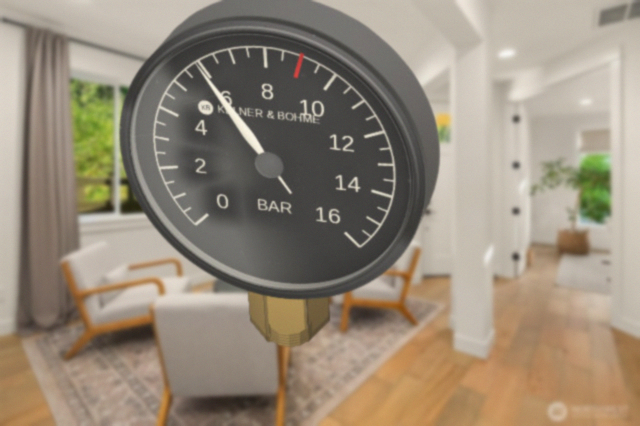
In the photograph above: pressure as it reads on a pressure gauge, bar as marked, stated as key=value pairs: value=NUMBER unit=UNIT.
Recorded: value=6 unit=bar
